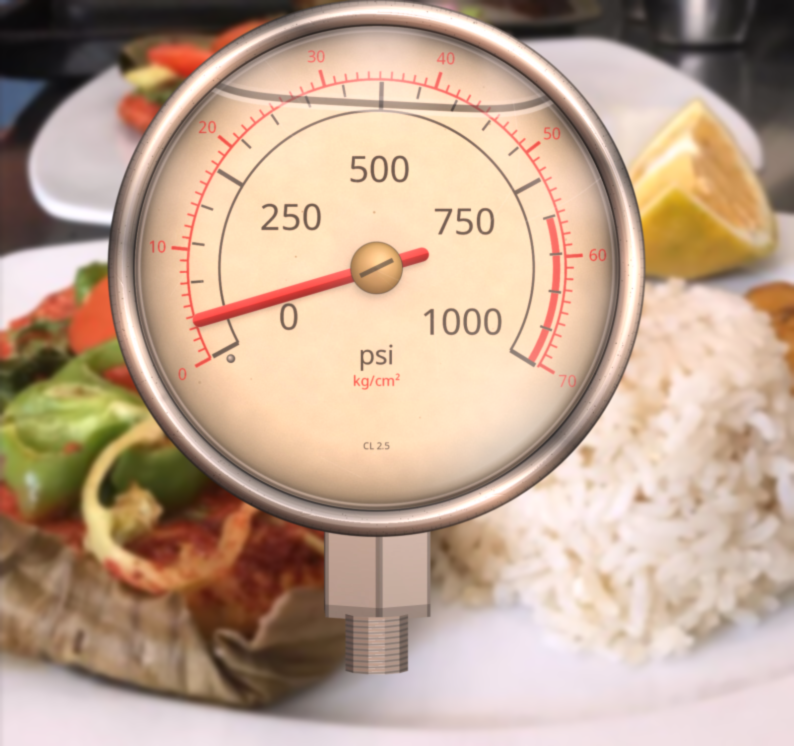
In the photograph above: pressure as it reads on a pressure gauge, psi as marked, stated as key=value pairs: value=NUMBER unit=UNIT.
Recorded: value=50 unit=psi
